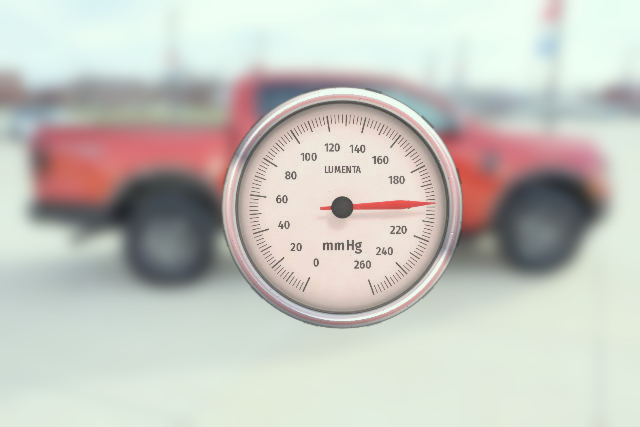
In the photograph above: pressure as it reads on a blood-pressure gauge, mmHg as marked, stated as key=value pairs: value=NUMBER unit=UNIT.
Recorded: value=200 unit=mmHg
